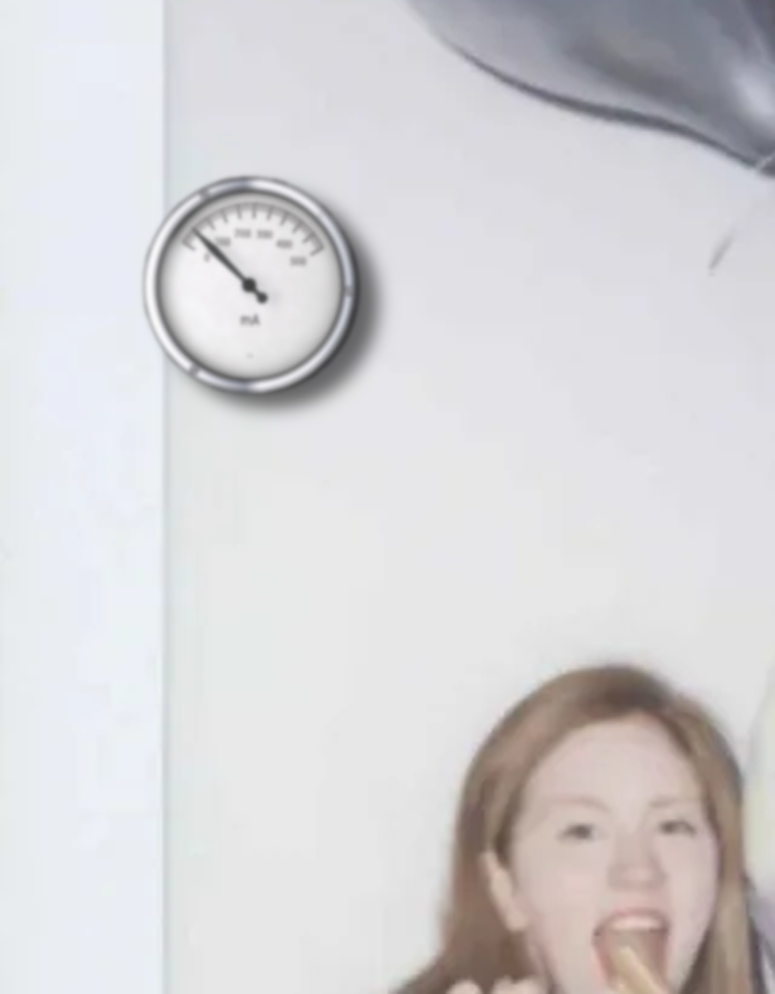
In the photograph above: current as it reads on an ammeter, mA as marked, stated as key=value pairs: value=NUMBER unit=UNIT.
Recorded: value=50 unit=mA
